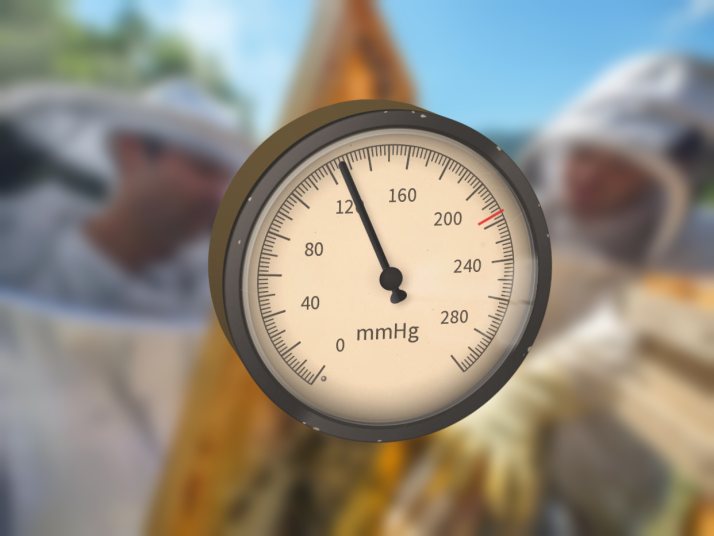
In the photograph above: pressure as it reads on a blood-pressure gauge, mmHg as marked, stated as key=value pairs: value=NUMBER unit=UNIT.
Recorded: value=126 unit=mmHg
